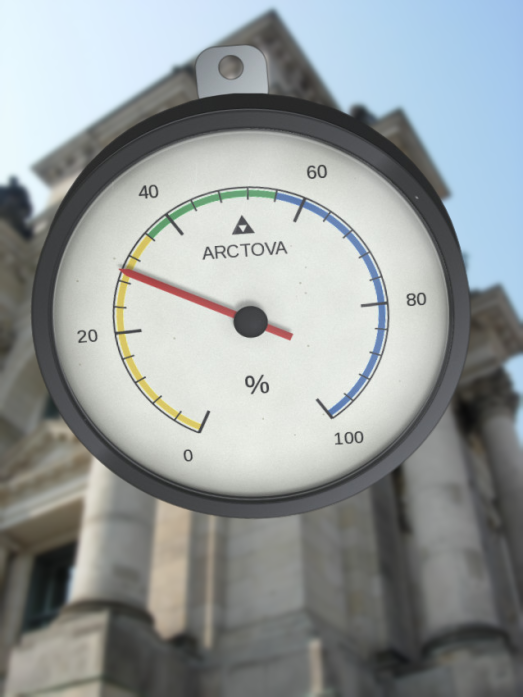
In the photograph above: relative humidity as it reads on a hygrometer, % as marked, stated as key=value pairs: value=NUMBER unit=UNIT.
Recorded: value=30 unit=%
